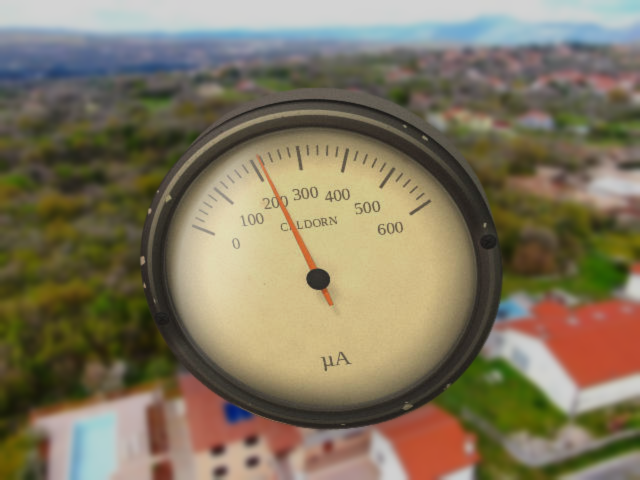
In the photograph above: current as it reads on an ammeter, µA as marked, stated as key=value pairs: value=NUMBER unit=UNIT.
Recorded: value=220 unit=µA
